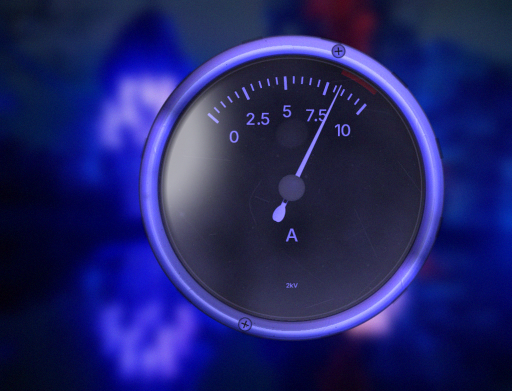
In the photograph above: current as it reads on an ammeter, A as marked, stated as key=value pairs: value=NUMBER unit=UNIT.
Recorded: value=8.25 unit=A
